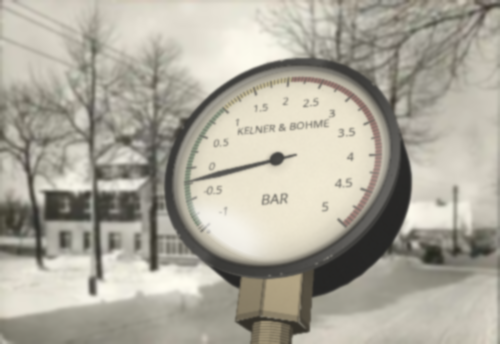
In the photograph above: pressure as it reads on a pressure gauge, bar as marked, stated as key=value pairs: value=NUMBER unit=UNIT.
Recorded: value=-0.25 unit=bar
